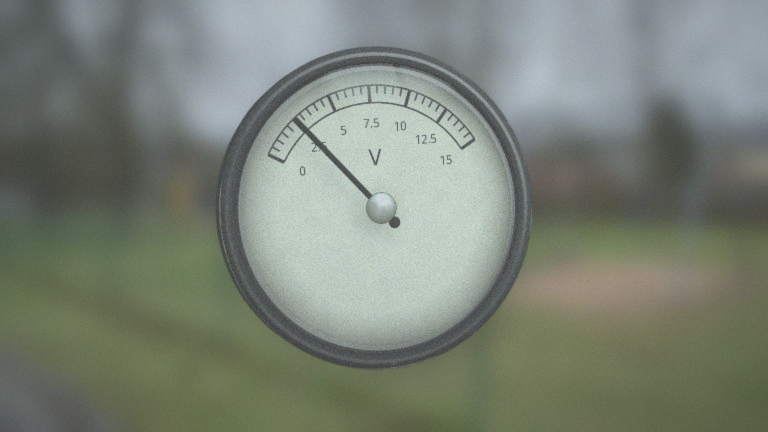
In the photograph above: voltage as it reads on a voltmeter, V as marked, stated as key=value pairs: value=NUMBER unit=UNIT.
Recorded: value=2.5 unit=V
